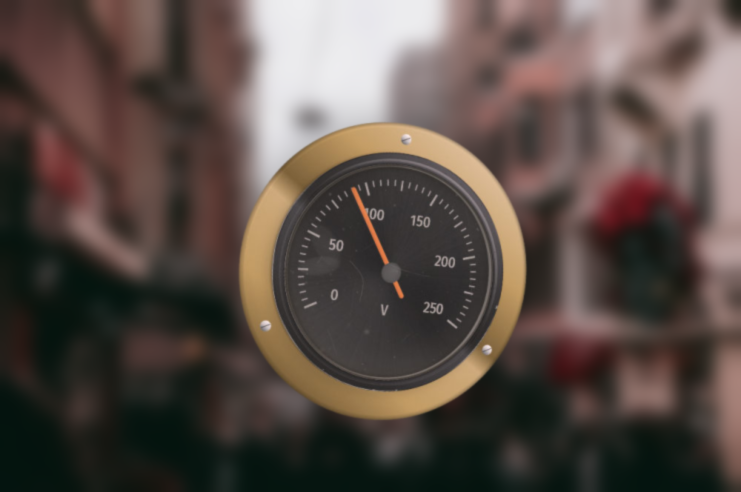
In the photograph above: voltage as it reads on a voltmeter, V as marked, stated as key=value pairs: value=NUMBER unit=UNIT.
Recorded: value=90 unit=V
